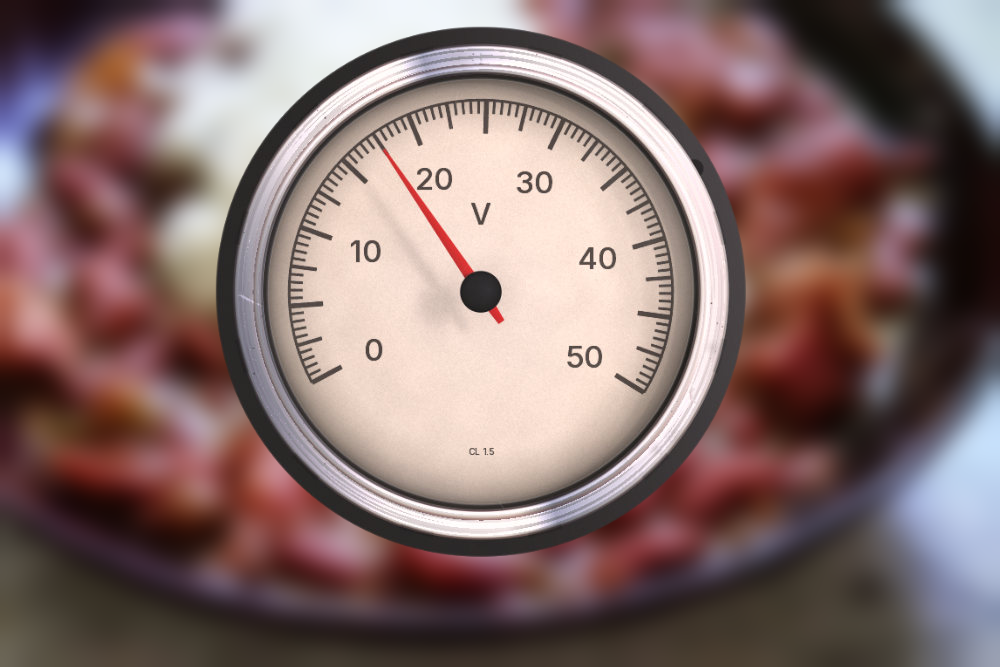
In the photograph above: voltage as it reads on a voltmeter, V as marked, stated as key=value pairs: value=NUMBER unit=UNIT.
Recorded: value=17.5 unit=V
